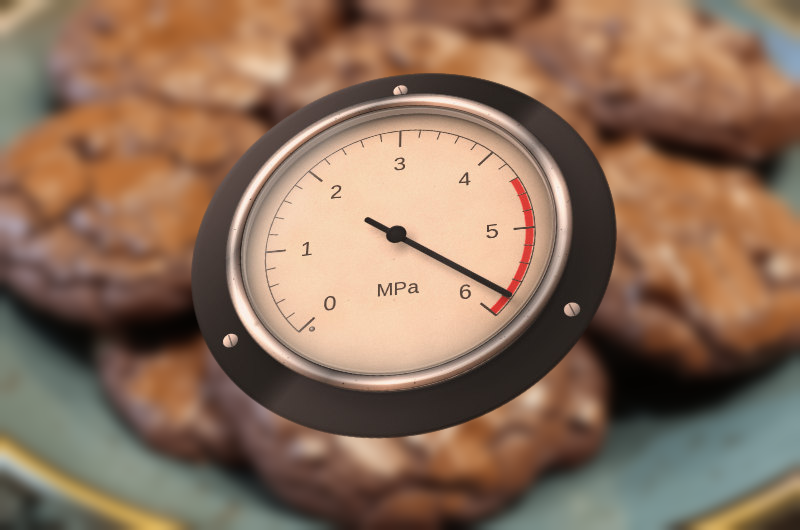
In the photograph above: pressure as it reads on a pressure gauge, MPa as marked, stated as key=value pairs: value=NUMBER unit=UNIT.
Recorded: value=5.8 unit=MPa
